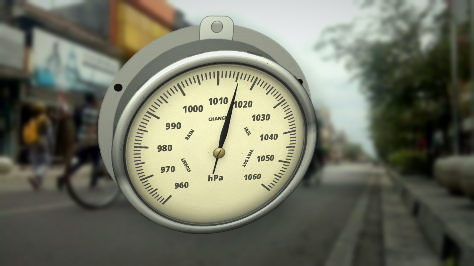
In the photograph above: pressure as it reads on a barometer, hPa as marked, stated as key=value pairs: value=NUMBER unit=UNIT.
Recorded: value=1015 unit=hPa
